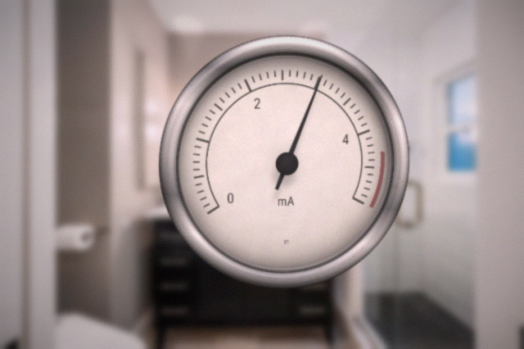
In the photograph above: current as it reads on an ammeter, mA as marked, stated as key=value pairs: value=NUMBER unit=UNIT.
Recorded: value=3 unit=mA
